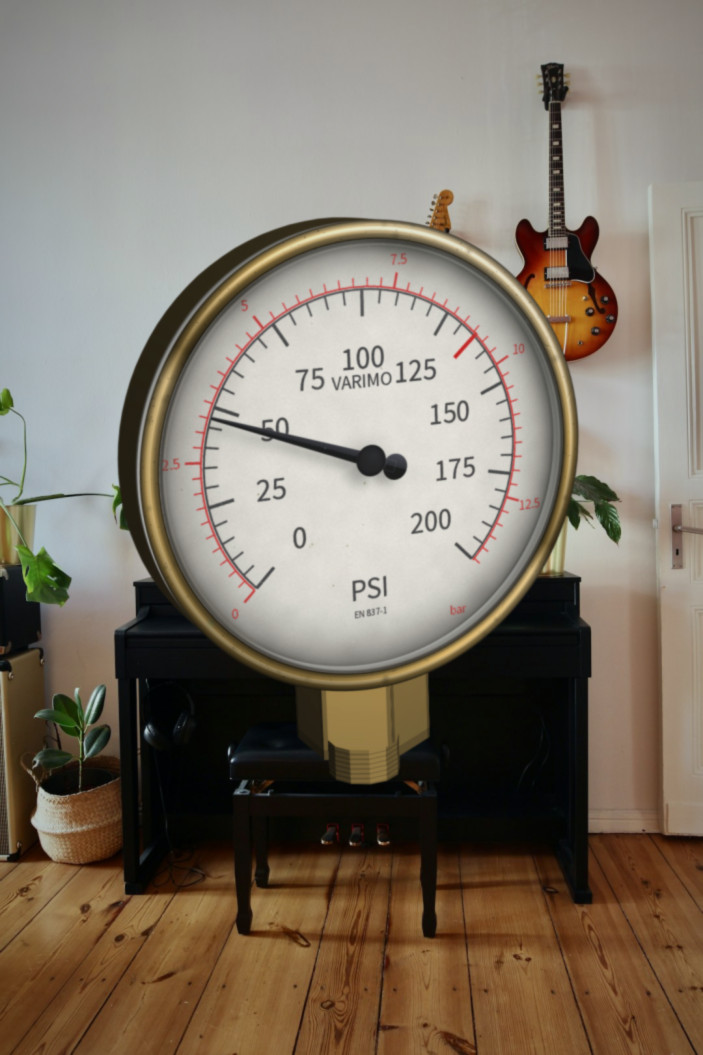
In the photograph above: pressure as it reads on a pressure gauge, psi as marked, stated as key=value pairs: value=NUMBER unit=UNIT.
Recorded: value=47.5 unit=psi
